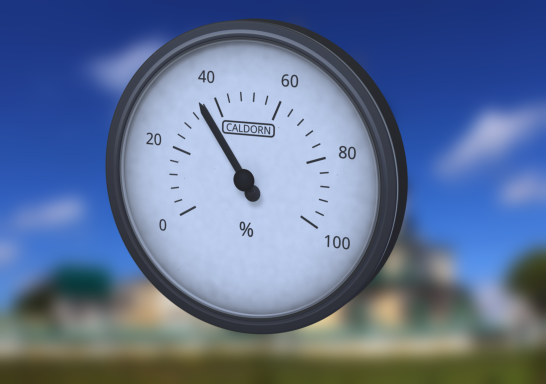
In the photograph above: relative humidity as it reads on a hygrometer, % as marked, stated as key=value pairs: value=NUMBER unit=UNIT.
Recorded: value=36 unit=%
